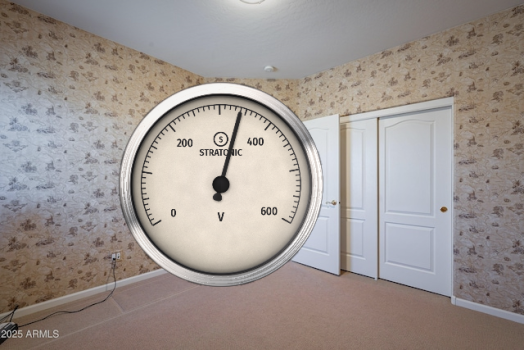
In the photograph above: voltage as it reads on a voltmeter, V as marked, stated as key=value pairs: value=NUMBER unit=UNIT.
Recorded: value=340 unit=V
